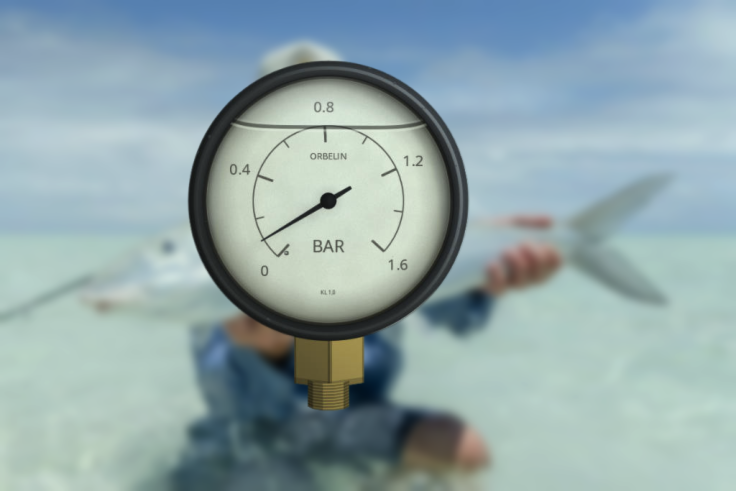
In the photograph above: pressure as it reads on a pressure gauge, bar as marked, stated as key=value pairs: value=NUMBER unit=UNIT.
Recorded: value=0.1 unit=bar
